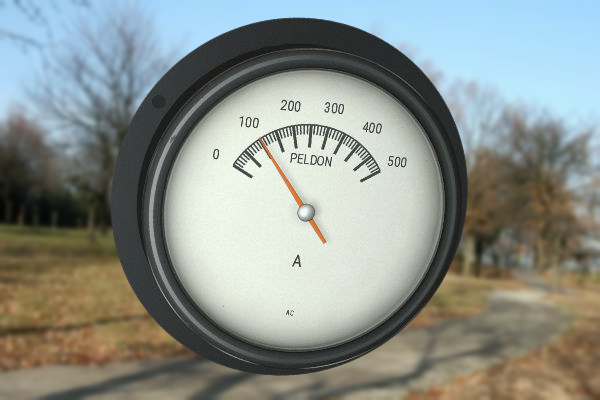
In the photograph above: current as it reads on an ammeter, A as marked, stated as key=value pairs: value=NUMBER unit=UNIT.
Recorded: value=100 unit=A
